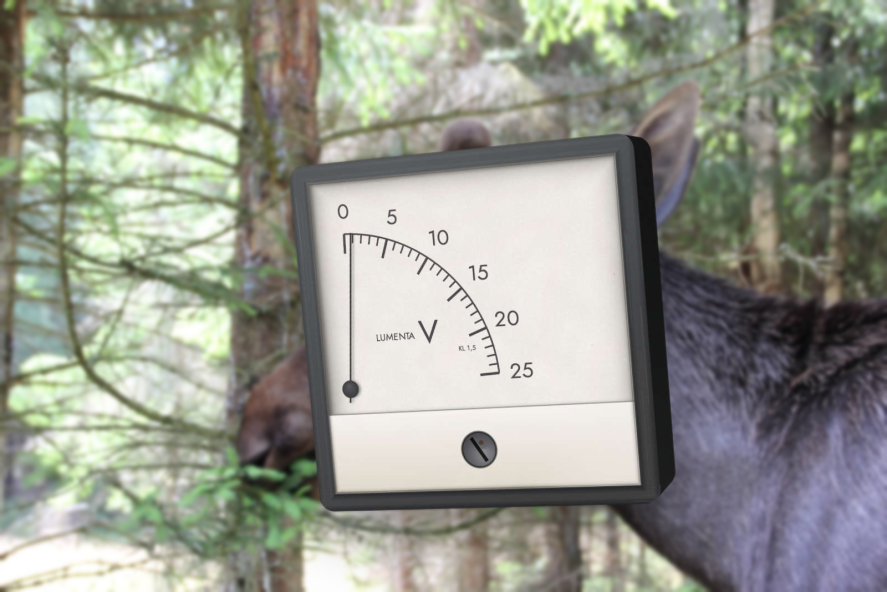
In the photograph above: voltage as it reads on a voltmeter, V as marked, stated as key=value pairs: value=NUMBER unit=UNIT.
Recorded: value=1 unit=V
